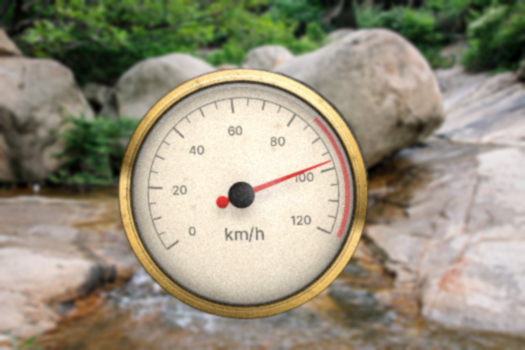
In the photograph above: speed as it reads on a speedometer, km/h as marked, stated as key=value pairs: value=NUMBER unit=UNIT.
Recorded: value=97.5 unit=km/h
